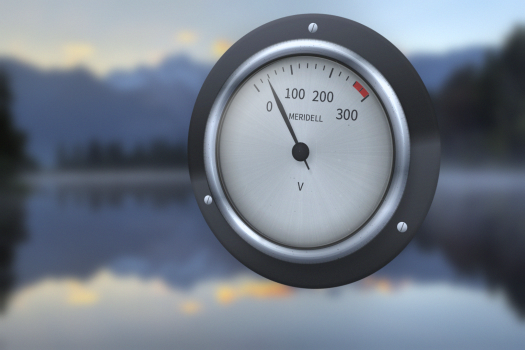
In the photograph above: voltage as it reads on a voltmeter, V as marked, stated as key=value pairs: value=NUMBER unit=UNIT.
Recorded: value=40 unit=V
